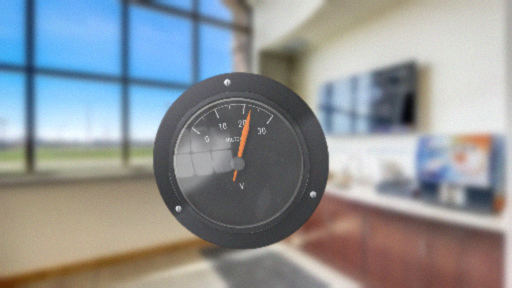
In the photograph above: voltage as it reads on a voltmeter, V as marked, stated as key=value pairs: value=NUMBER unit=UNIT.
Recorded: value=22.5 unit=V
